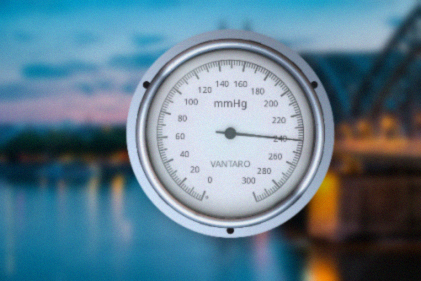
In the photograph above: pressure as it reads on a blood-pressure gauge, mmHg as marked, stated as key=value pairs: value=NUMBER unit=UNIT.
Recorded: value=240 unit=mmHg
